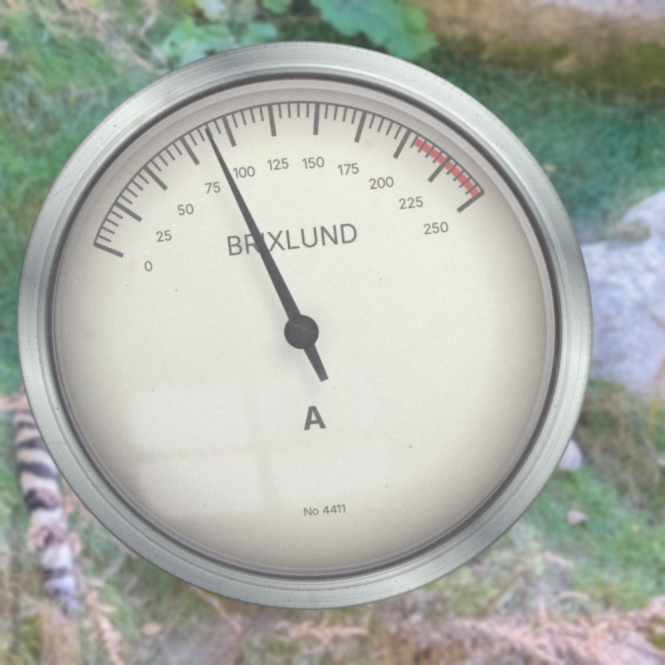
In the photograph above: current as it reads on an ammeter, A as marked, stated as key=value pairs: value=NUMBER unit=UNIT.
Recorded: value=90 unit=A
